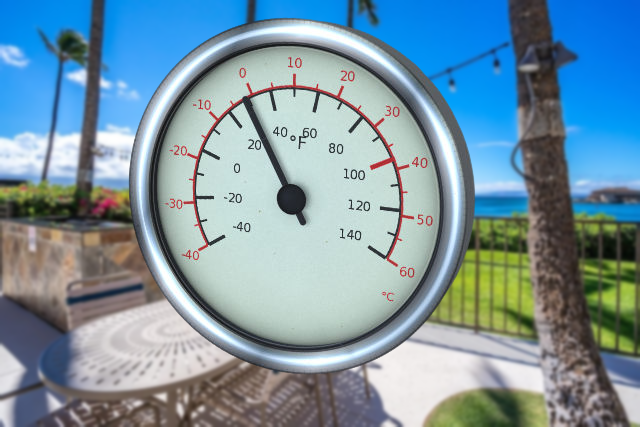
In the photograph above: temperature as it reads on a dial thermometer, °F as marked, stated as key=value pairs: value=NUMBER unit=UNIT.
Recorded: value=30 unit=°F
